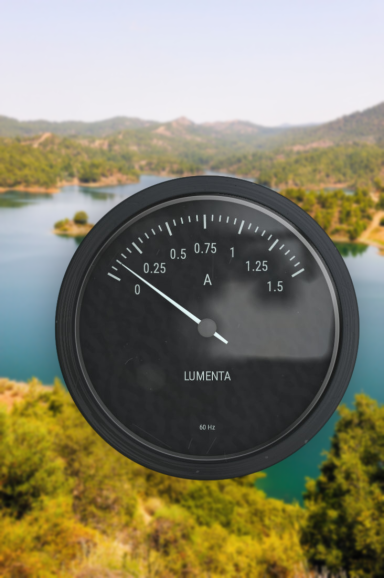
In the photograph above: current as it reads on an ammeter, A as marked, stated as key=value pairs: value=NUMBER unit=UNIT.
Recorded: value=0.1 unit=A
